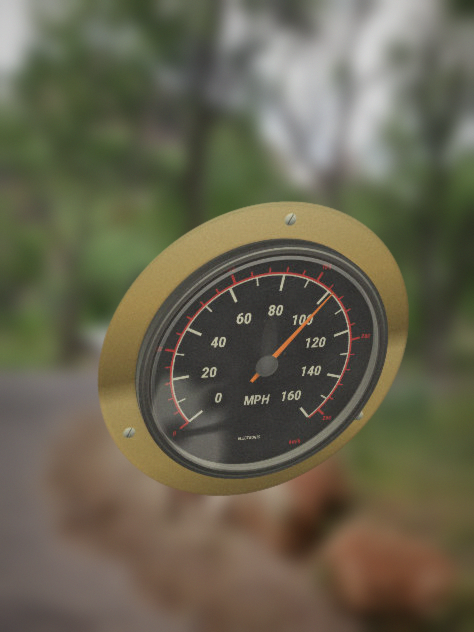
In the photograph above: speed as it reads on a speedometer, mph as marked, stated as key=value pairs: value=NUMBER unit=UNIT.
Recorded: value=100 unit=mph
